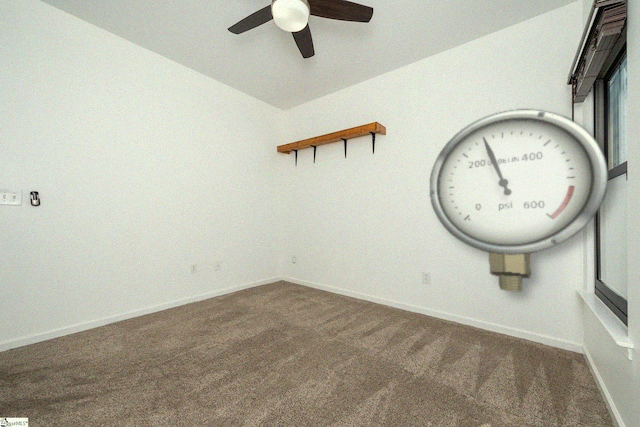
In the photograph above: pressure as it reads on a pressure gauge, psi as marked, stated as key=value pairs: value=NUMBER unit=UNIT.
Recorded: value=260 unit=psi
